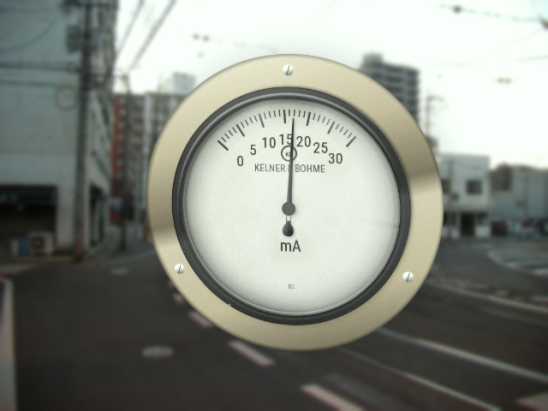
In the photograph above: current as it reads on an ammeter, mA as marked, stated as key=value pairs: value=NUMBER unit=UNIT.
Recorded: value=17 unit=mA
